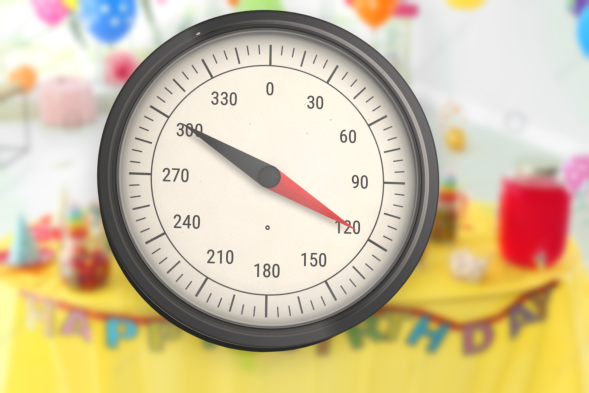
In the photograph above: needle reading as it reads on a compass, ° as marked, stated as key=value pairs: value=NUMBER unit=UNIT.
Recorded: value=120 unit=°
